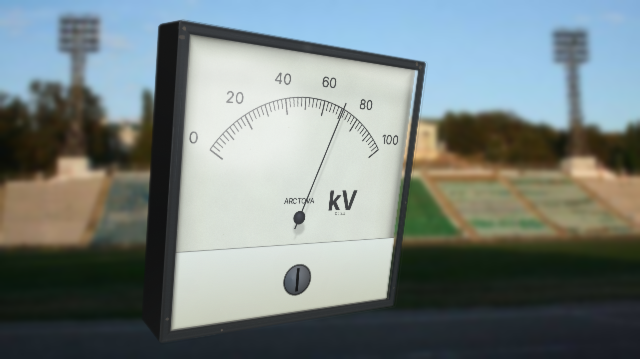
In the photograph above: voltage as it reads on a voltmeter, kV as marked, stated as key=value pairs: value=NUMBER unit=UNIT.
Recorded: value=70 unit=kV
